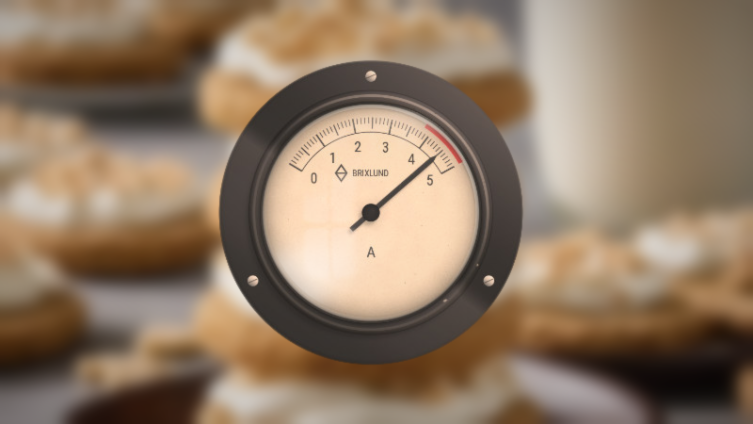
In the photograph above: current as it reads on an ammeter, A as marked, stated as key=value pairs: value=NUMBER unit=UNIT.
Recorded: value=4.5 unit=A
